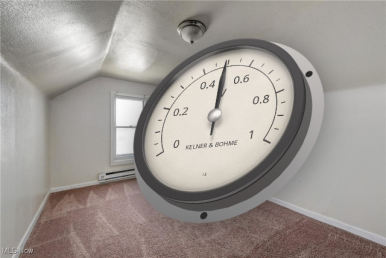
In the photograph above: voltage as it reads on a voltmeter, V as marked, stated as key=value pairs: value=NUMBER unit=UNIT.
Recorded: value=0.5 unit=V
